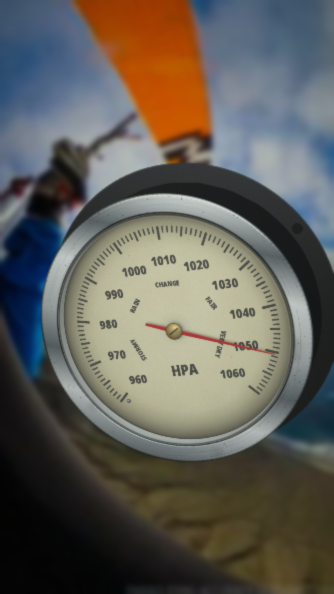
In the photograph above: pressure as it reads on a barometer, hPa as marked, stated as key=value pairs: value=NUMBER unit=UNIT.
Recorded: value=1050 unit=hPa
